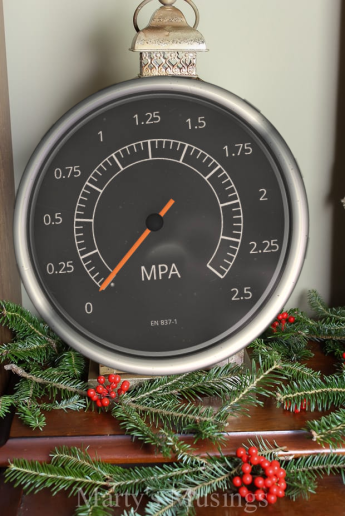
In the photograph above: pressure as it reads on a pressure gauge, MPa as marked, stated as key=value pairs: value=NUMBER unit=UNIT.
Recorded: value=0 unit=MPa
